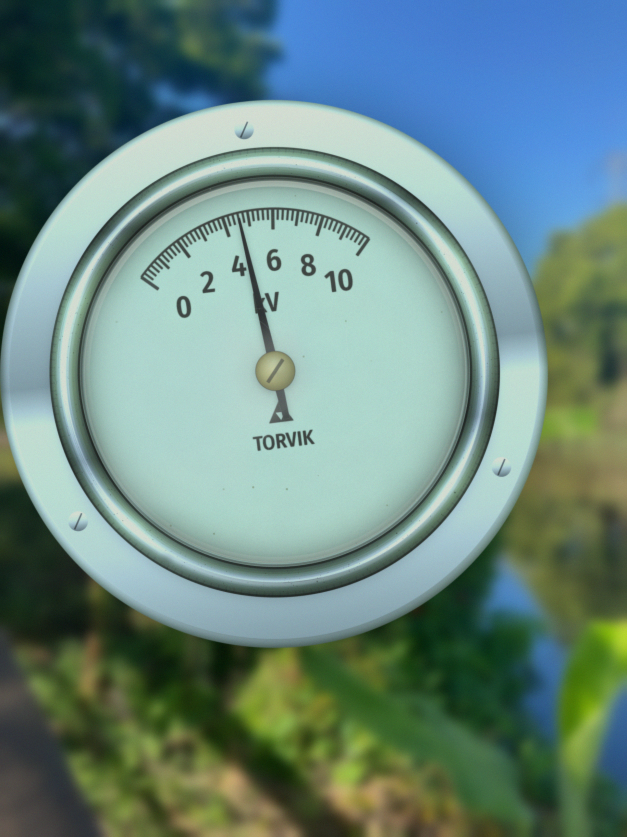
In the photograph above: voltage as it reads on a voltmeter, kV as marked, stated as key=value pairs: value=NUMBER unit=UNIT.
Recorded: value=4.6 unit=kV
